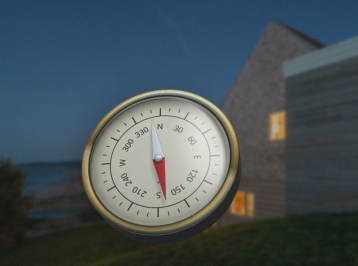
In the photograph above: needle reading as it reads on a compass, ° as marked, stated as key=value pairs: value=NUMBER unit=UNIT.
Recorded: value=170 unit=°
